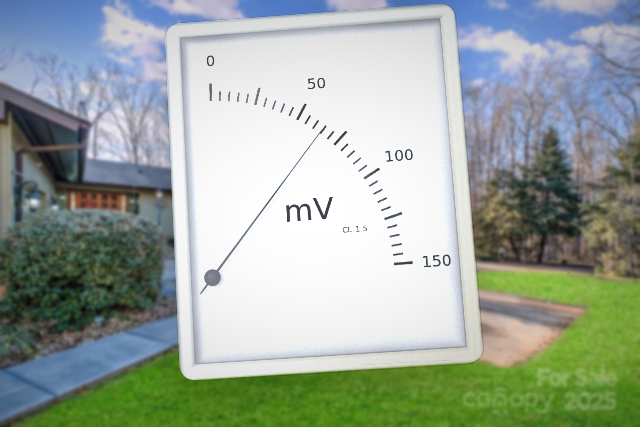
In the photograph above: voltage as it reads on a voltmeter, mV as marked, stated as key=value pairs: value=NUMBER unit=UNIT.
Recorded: value=65 unit=mV
